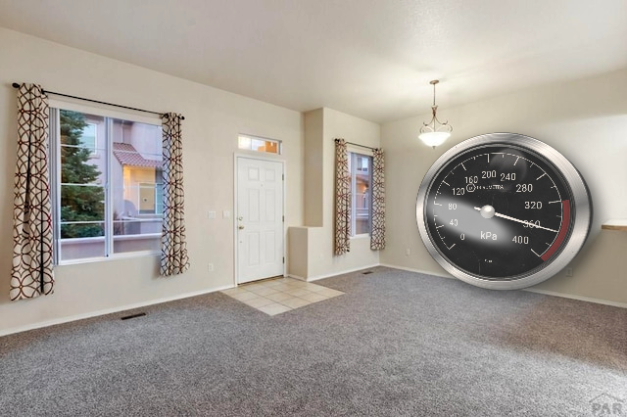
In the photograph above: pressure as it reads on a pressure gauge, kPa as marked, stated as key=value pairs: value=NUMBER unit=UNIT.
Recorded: value=360 unit=kPa
